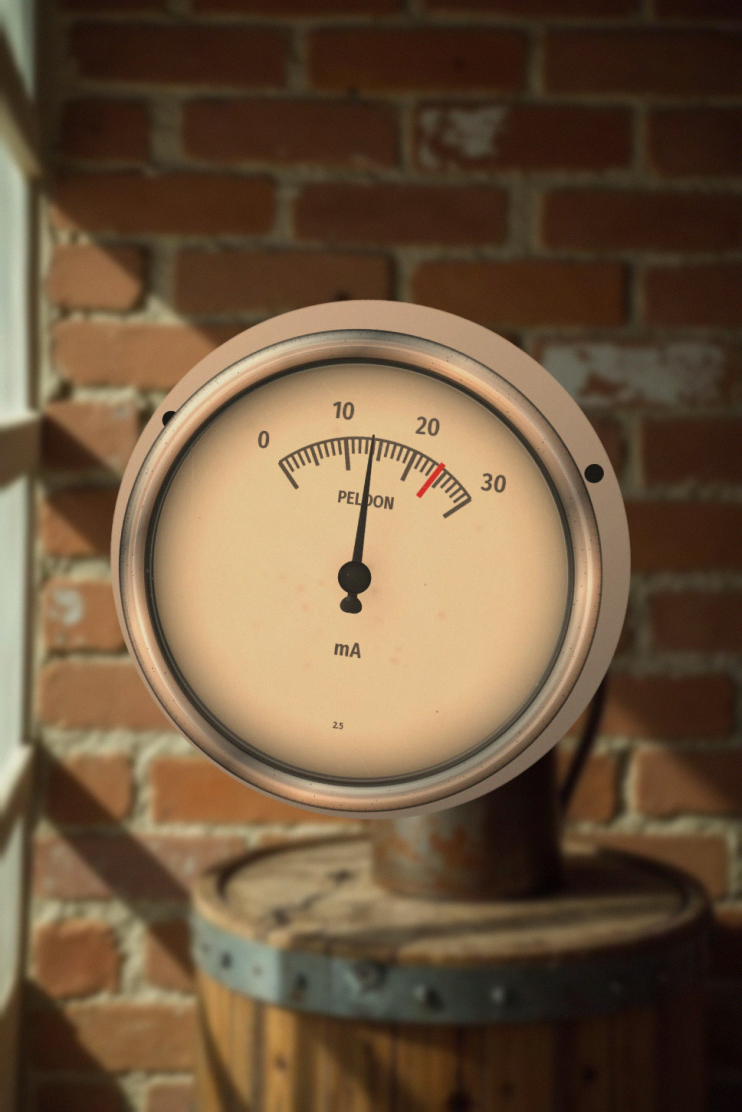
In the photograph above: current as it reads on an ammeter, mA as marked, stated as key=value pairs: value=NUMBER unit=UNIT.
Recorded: value=14 unit=mA
